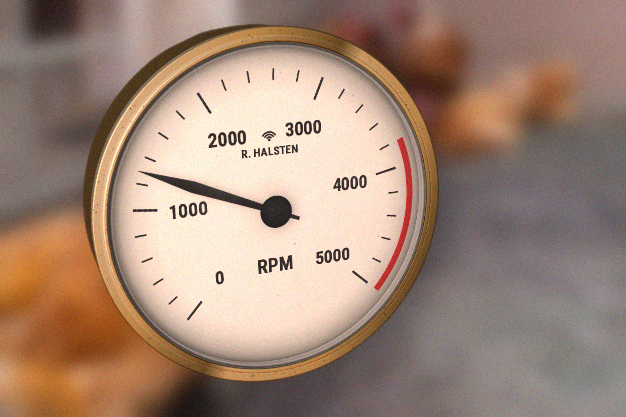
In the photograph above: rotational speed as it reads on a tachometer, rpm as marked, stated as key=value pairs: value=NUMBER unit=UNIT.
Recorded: value=1300 unit=rpm
